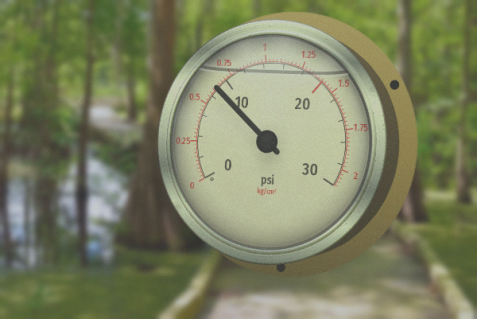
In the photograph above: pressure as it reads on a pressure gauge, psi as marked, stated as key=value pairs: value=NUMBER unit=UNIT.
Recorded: value=9 unit=psi
